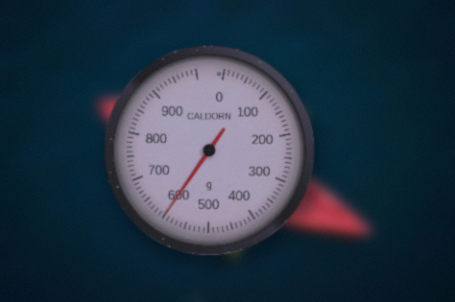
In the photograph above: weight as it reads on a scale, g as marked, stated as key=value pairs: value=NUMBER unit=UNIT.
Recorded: value=600 unit=g
